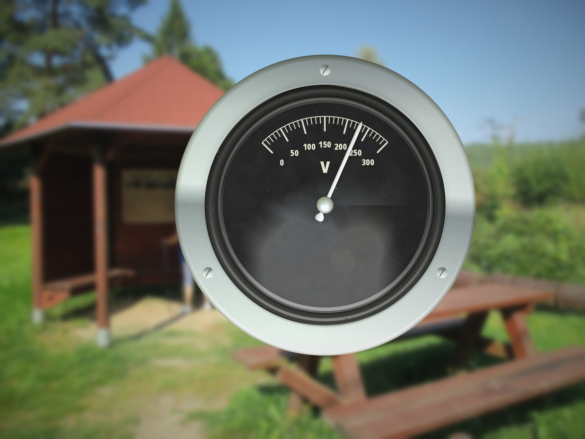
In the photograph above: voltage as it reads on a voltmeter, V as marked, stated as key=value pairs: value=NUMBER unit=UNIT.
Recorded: value=230 unit=V
